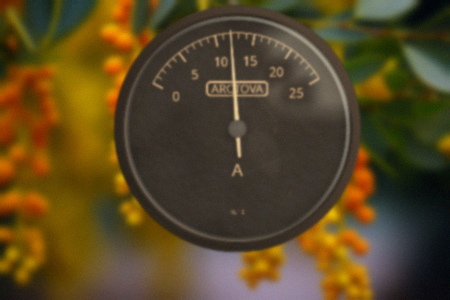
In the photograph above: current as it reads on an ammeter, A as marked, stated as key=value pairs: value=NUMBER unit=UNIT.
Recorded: value=12 unit=A
